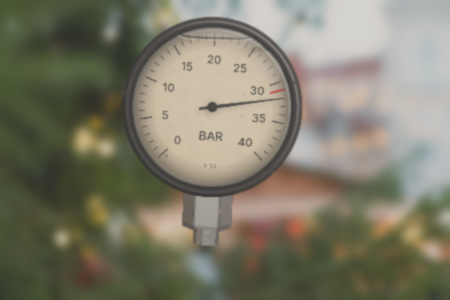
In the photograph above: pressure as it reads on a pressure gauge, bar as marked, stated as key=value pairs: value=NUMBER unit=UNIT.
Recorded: value=32 unit=bar
